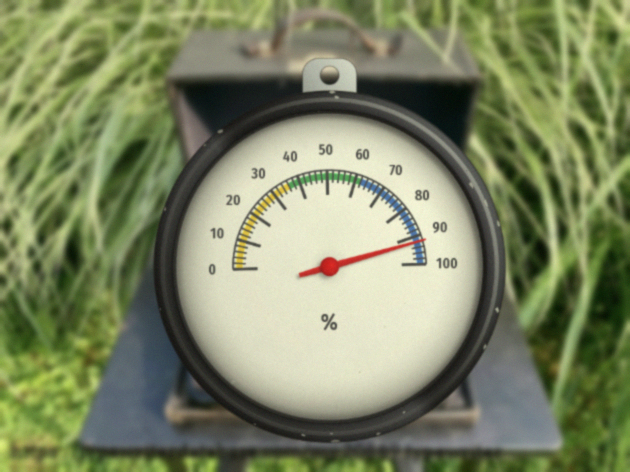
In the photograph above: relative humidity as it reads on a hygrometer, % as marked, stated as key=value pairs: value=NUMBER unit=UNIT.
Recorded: value=92 unit=%
